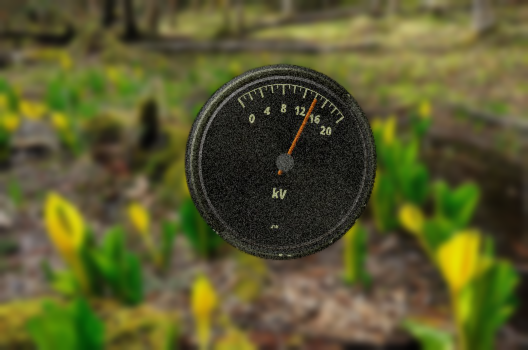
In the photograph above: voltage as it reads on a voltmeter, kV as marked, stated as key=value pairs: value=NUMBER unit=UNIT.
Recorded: value=14 unit=kV
